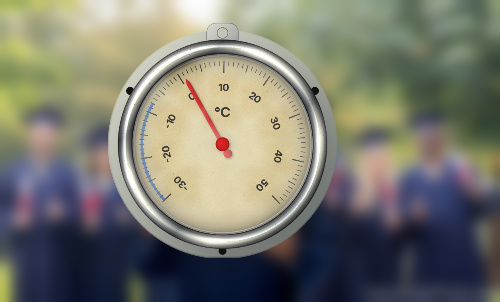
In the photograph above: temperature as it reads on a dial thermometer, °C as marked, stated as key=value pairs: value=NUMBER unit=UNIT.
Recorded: value=1 unit=°C
